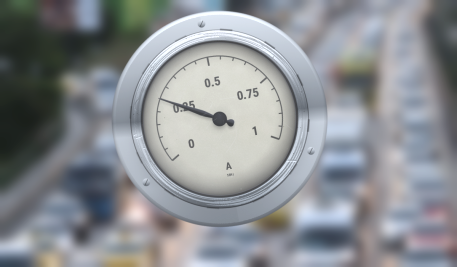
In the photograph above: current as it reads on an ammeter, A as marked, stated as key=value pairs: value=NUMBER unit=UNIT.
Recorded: value=0.25 unit=A
